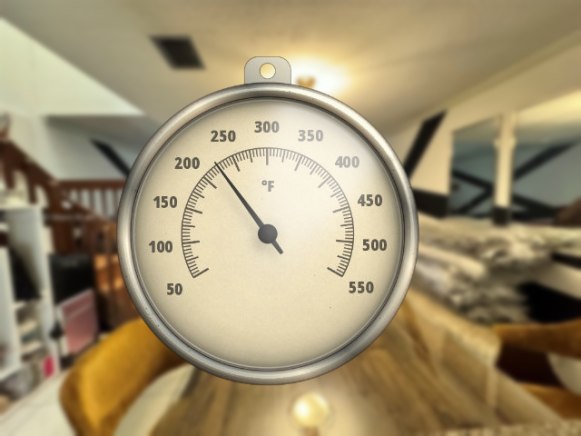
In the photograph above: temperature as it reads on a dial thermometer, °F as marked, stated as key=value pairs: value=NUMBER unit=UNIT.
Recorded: value=225 unit=°F
